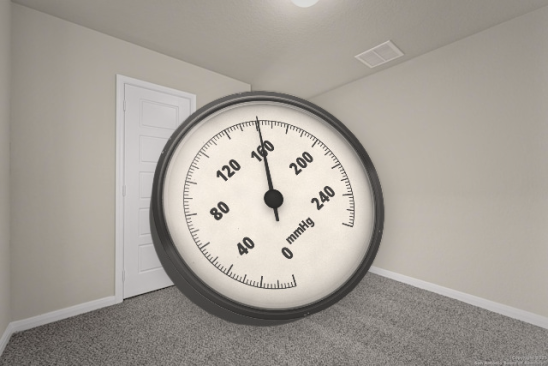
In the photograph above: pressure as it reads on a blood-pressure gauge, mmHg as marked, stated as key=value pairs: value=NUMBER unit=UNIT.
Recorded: value=160 unit=mmHg
